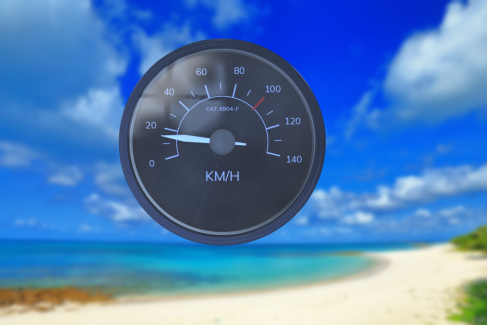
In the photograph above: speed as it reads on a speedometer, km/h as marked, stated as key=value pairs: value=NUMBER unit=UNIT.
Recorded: value=15 unit=km/h
